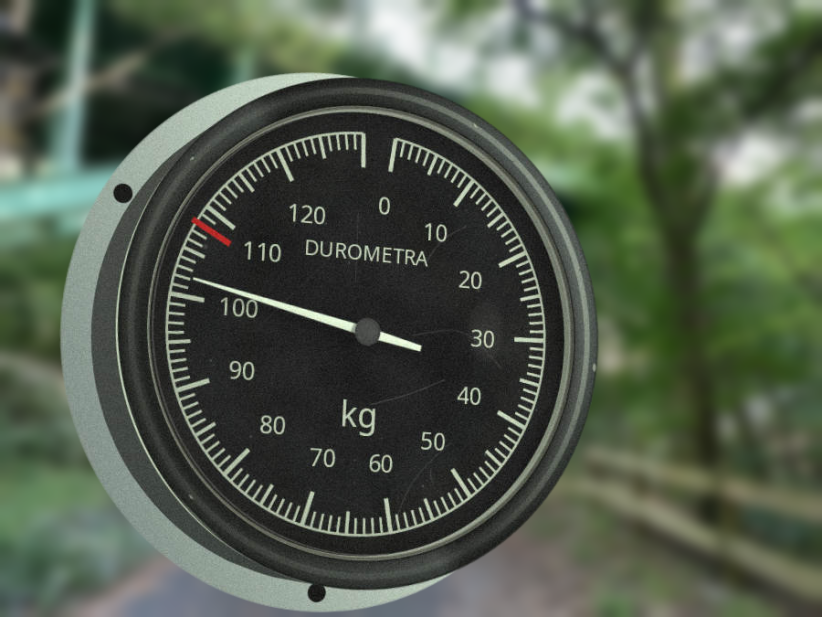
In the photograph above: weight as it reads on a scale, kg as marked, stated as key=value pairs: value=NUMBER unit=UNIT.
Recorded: value=102 unit=kg
